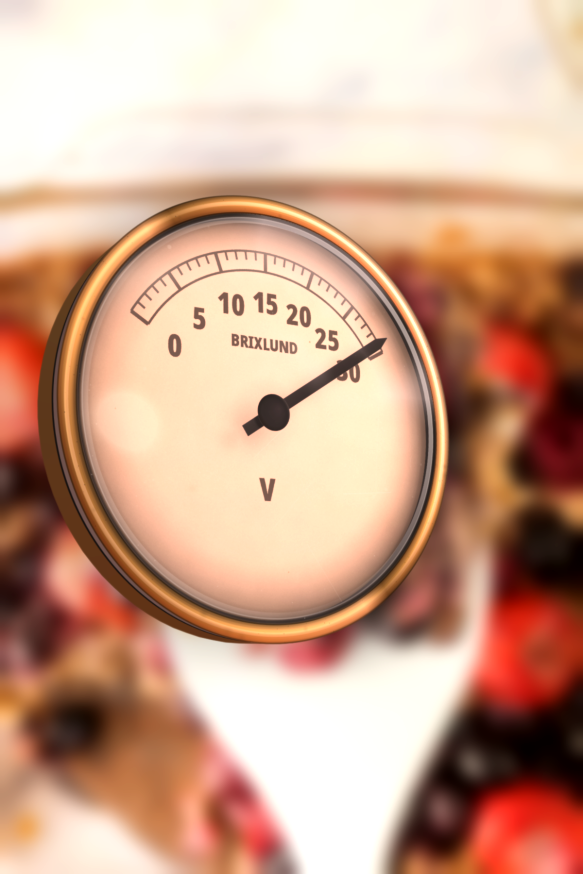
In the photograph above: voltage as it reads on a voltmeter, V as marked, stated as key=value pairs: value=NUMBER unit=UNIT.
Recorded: value=29 unit=V
